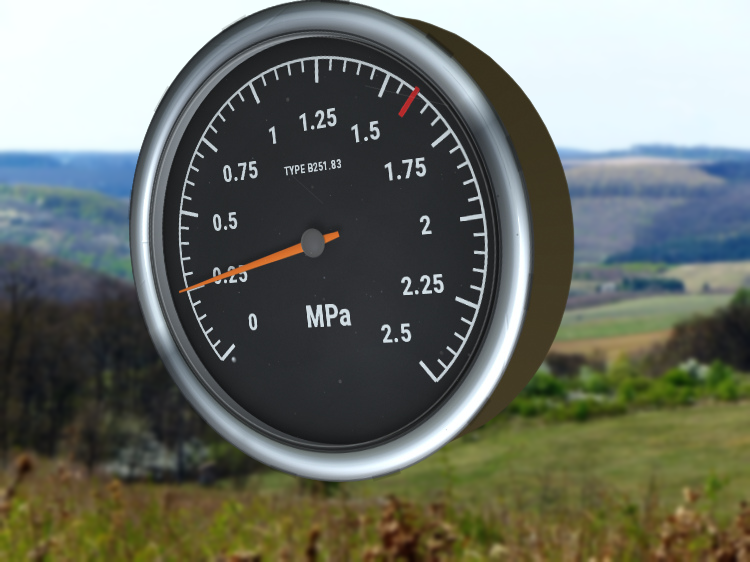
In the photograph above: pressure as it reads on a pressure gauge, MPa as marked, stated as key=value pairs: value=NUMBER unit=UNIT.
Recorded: value=0.25 unit=MPa
